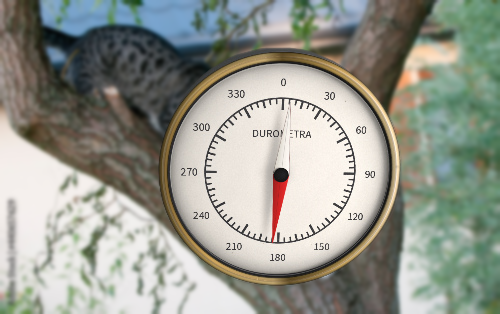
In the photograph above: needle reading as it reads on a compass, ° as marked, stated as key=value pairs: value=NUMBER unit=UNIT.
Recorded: value=185 unit=°
